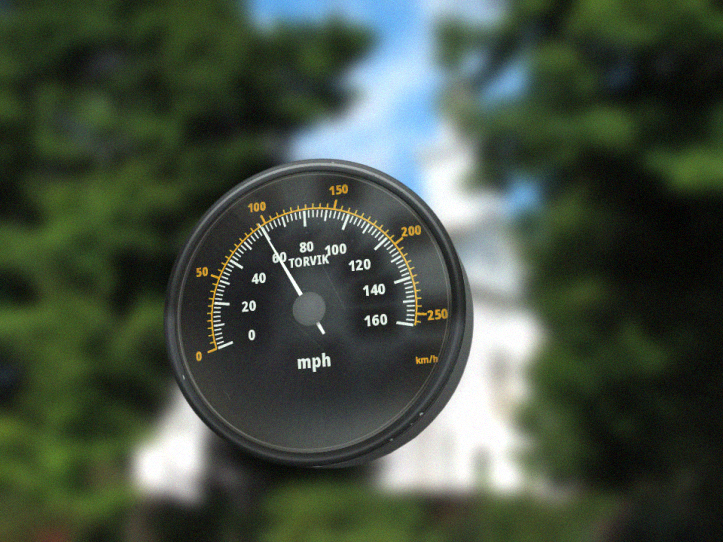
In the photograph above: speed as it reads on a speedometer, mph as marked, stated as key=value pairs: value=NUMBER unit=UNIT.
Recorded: value=60 unit=mph
